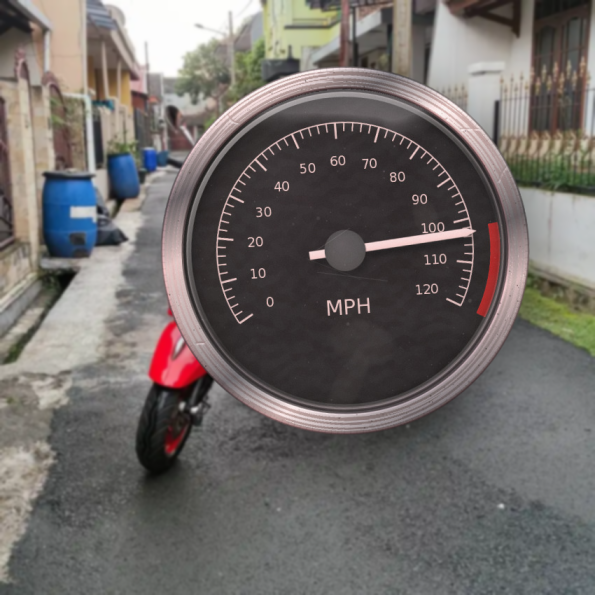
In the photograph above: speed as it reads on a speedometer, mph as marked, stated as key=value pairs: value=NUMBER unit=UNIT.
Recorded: value=103 unit=mph
